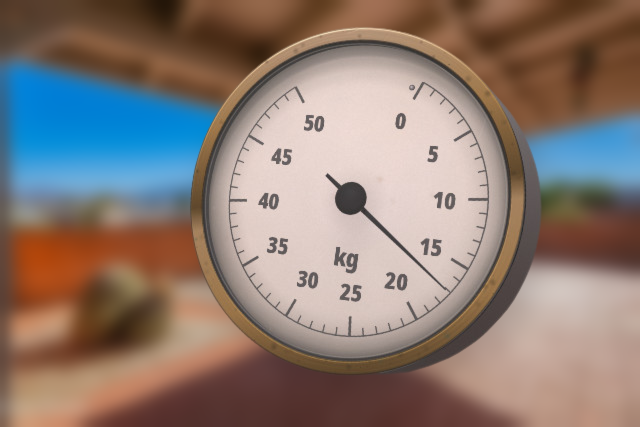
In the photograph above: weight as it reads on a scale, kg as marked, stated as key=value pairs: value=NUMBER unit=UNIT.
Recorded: value=17 unit=kg
